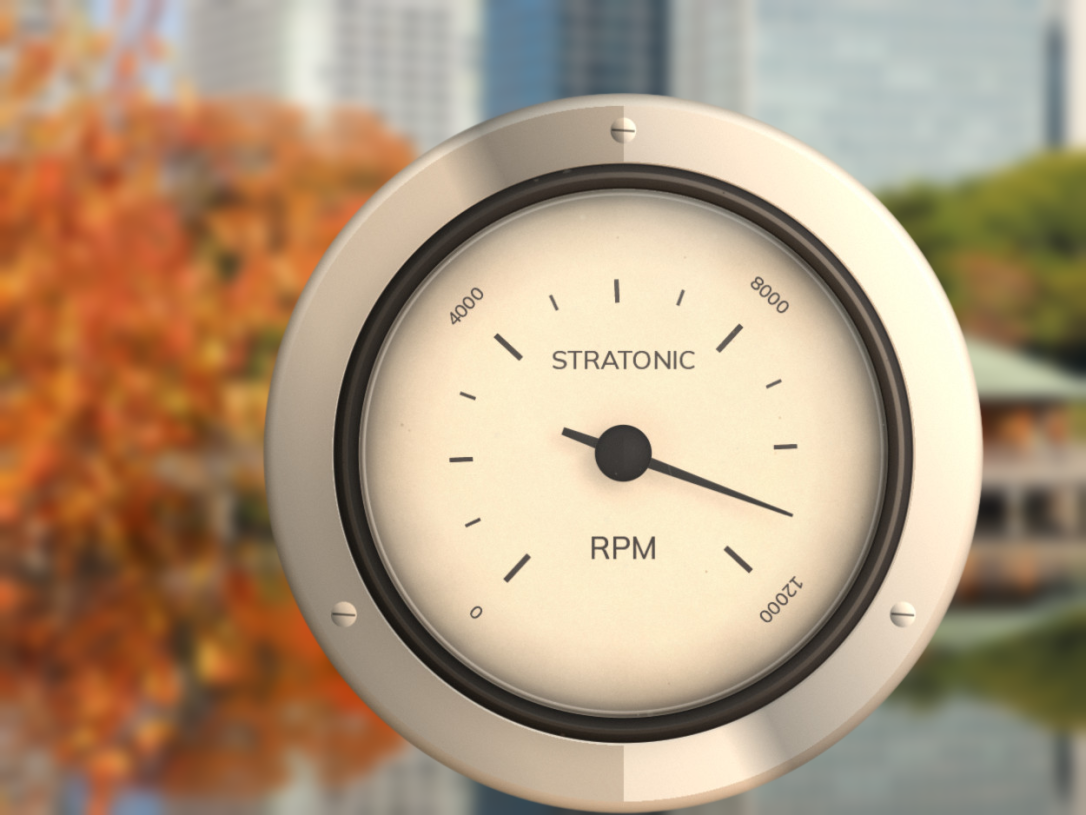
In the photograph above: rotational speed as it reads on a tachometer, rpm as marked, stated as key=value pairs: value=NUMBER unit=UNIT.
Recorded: value=11000 unit=rpm
